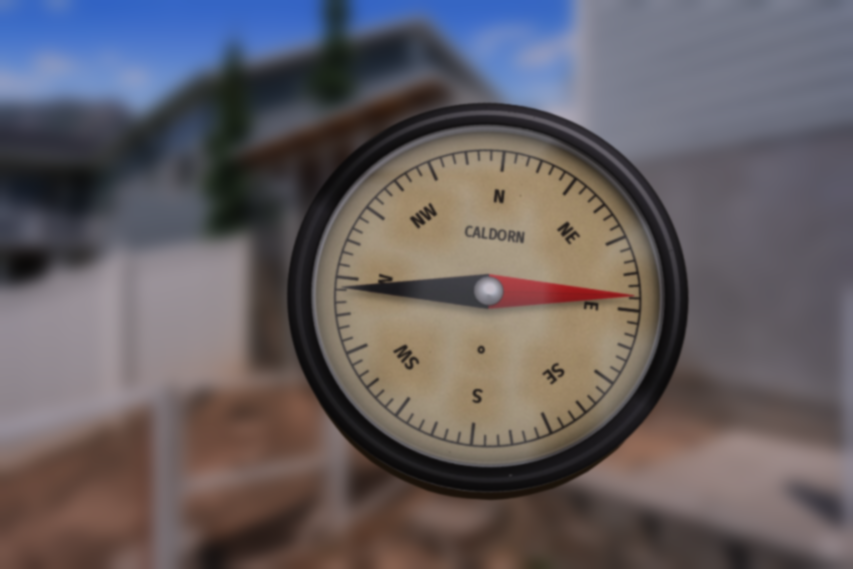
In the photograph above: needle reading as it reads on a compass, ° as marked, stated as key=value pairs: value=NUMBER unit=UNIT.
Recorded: value=85 unit=°
